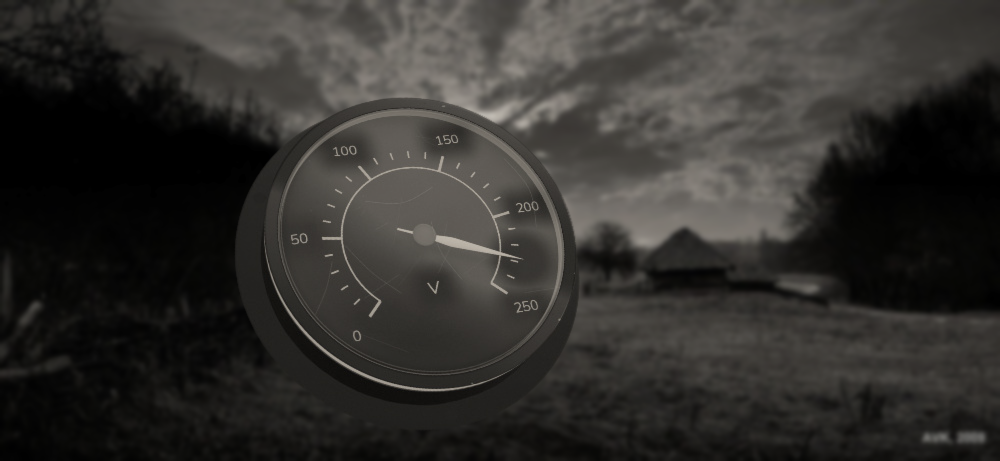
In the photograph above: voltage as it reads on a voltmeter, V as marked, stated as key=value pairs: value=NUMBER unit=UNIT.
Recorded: value=230 unit=V
